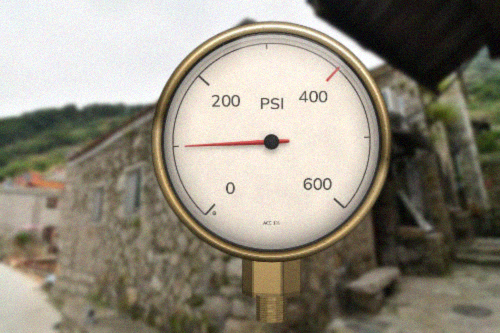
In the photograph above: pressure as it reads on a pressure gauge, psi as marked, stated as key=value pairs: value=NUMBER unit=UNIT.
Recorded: value=100 unit=psi
